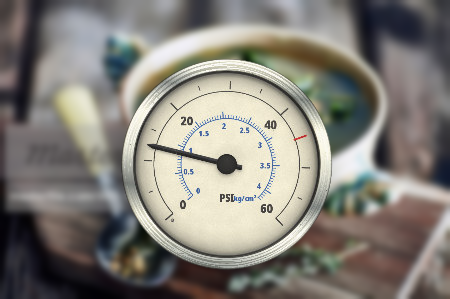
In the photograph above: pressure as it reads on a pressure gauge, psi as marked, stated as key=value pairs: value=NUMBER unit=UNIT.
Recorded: value=12.5 unit=psi
